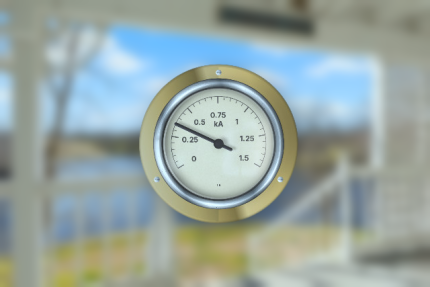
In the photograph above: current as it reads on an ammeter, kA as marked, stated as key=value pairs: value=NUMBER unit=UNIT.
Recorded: value=0.35 unit=kA
